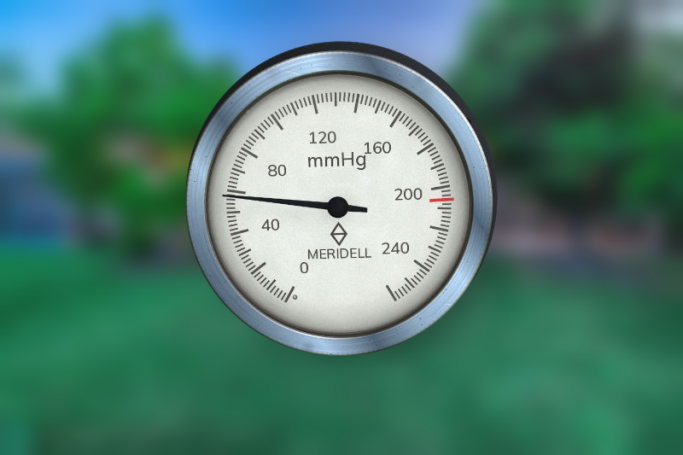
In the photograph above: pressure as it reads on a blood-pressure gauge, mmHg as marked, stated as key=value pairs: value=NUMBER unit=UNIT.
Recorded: value=58 unit=mmHg
